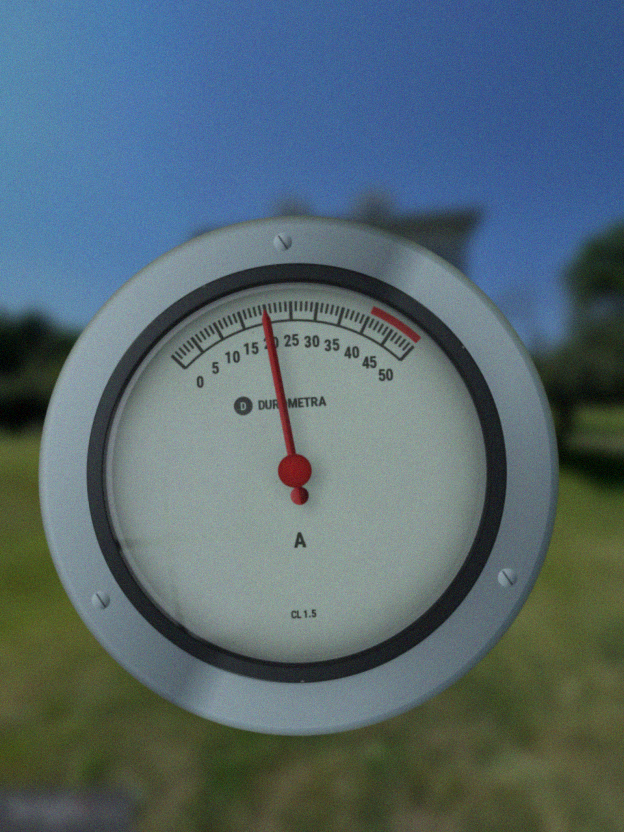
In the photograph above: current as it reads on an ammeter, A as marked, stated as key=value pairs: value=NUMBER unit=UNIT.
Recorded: value=20 unit=A
